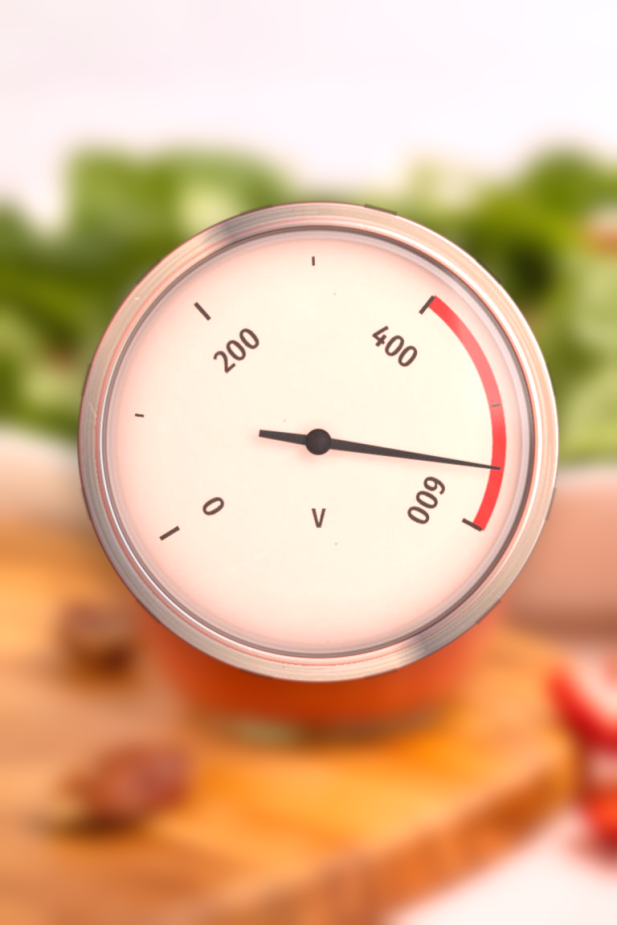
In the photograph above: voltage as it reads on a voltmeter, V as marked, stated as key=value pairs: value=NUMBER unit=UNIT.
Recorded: value=550 unit=V
